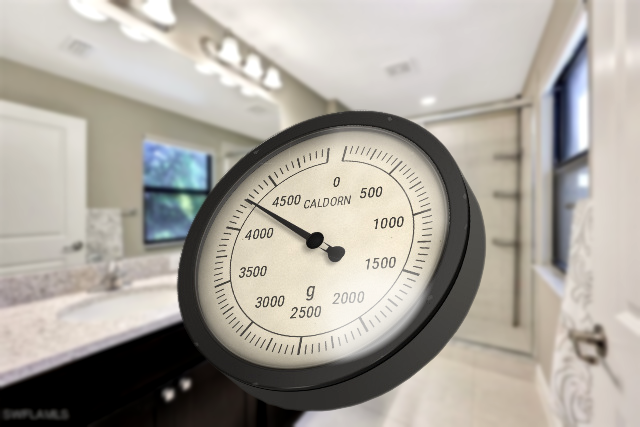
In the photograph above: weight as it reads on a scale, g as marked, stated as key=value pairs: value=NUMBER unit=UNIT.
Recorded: value=4250 unit=g
